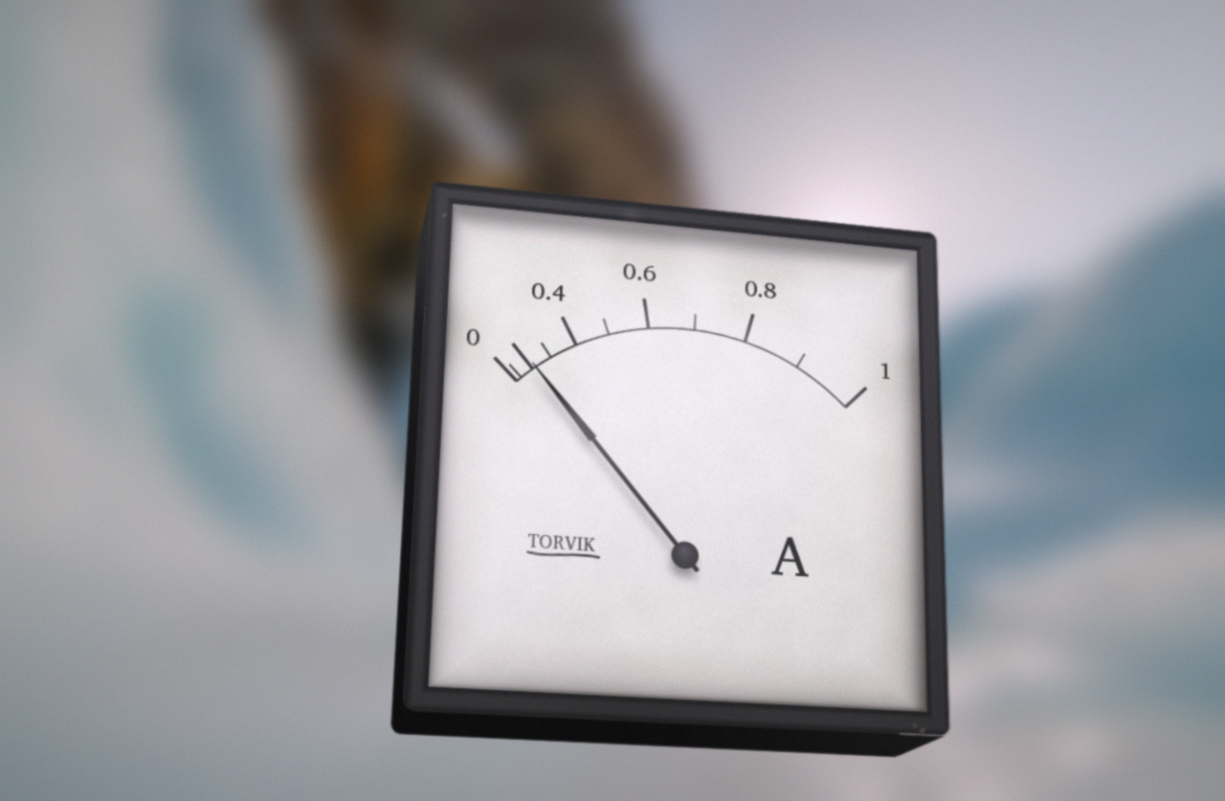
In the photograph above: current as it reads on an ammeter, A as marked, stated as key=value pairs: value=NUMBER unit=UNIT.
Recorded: value=0.2 unit=A
